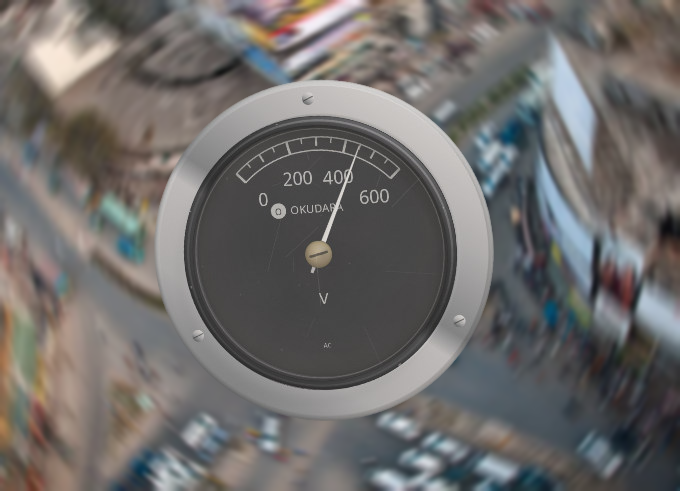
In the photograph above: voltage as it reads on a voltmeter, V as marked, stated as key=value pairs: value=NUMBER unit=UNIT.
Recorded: value=450 unit=V
